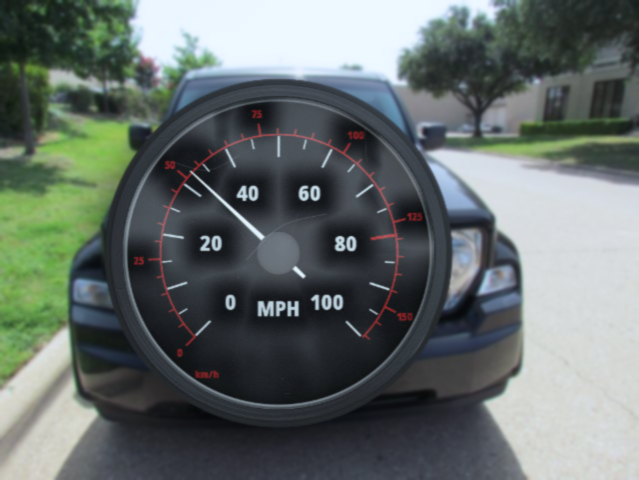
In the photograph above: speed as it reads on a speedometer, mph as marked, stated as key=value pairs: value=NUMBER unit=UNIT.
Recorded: value=32.5 unit=mph
